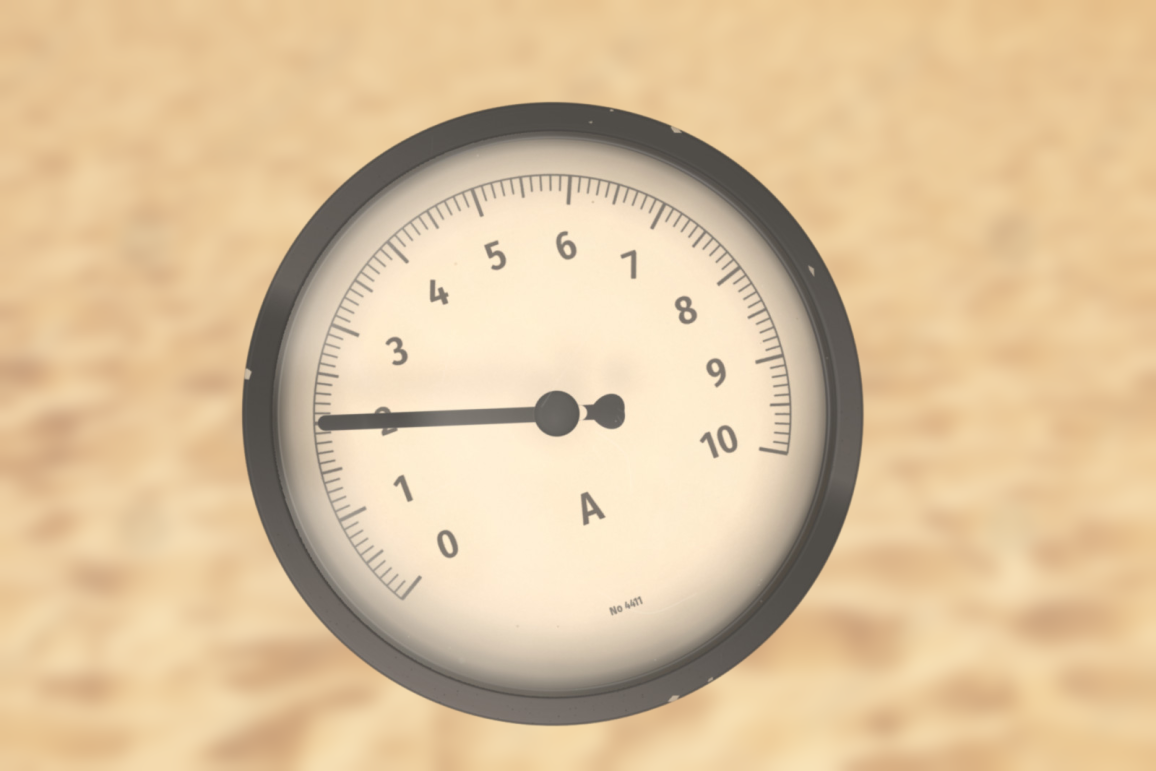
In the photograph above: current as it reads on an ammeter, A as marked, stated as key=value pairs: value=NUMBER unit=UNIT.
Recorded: value=2 unit=A
